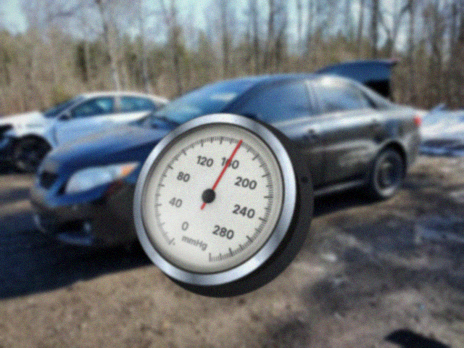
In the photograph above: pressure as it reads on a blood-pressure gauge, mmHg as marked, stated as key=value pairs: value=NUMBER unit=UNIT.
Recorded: value=160 unit=mmHg
